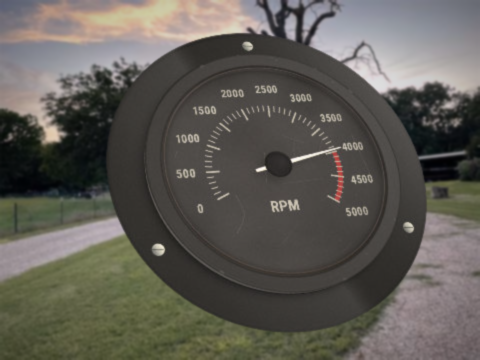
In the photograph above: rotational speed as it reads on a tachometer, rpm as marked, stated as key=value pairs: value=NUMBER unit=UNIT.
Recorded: value=4000 unit=rpm
